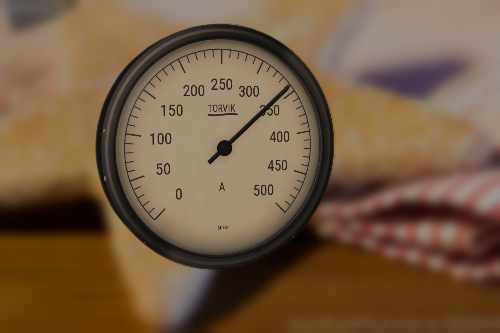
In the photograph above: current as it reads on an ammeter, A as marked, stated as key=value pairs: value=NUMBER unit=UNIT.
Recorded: value=340 unit=A
